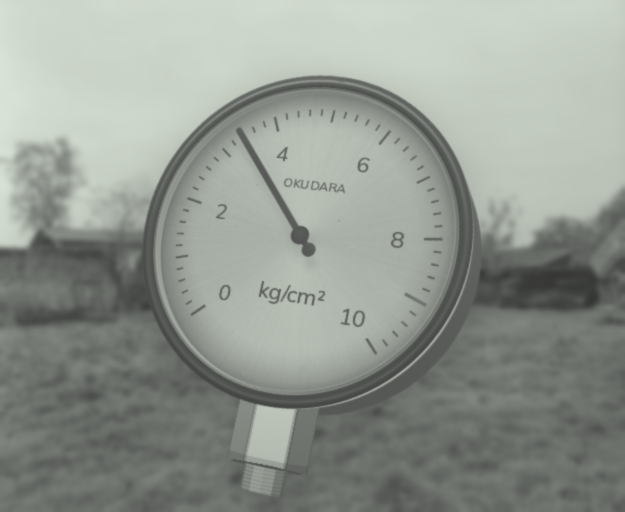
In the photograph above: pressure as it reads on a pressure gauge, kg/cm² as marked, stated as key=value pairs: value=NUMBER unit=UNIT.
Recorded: value=3.4 unit=kg/cm²
